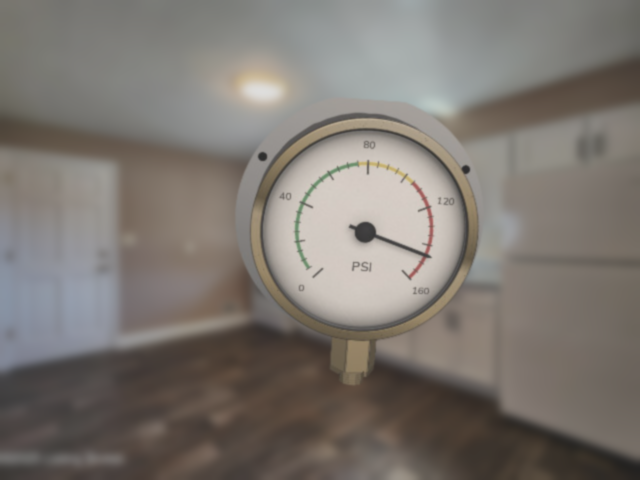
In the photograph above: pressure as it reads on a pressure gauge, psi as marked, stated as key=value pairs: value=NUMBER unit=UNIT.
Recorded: value=145 unit=psi
